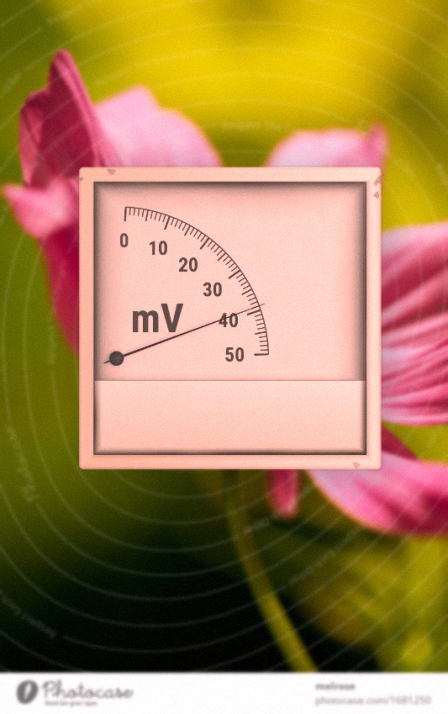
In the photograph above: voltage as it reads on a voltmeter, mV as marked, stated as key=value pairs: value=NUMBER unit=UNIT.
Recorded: value=39 unit=mV
